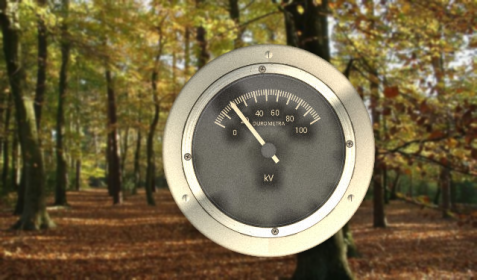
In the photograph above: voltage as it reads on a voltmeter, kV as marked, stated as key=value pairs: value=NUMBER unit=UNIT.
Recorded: value=20 unit=kV
